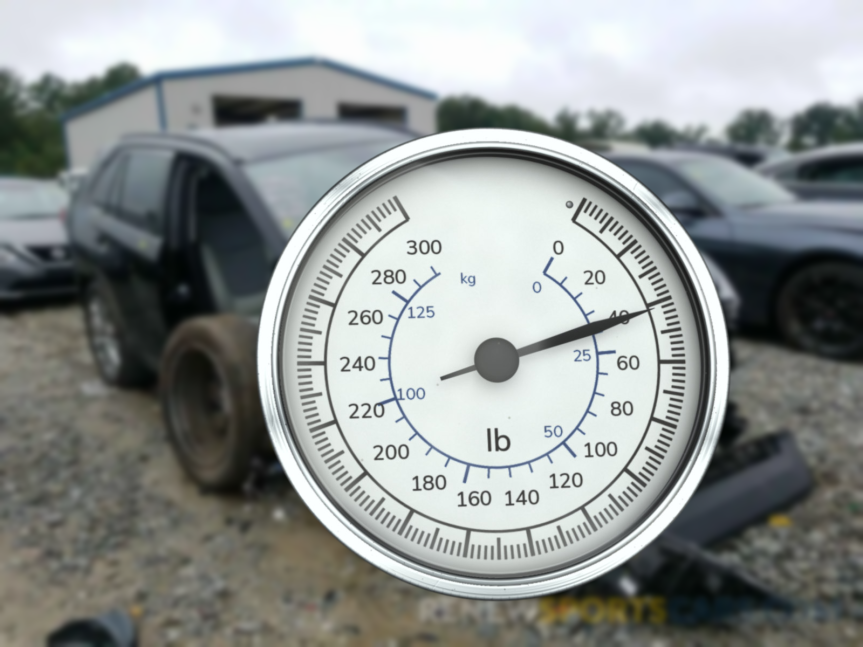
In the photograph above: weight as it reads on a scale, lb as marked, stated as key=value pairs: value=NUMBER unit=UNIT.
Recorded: value=42 unit=lb
